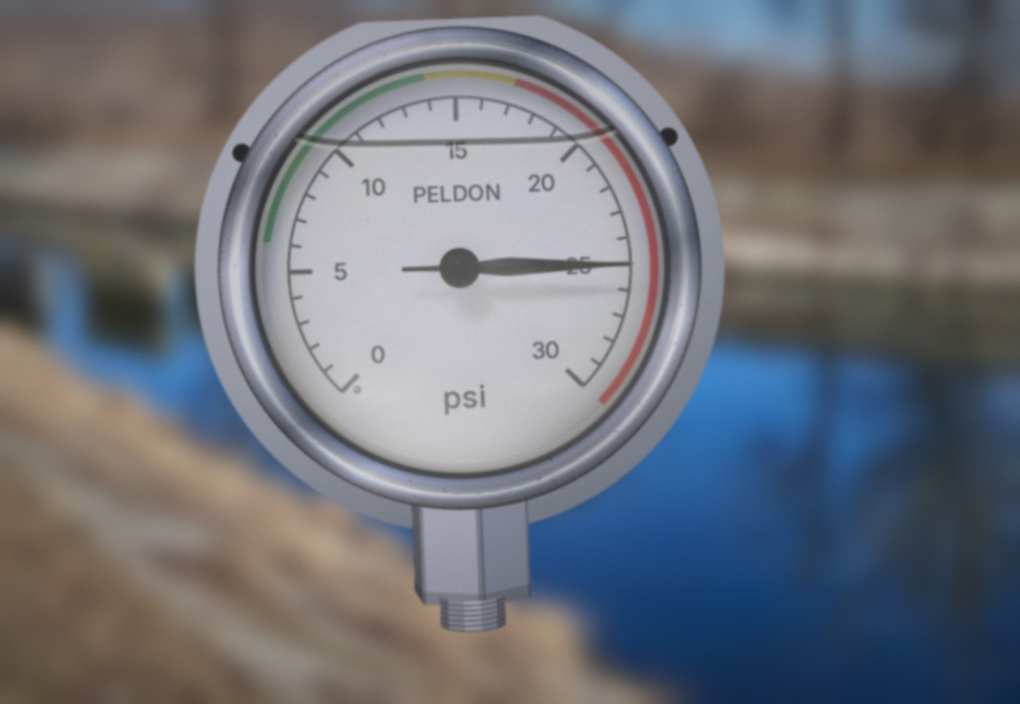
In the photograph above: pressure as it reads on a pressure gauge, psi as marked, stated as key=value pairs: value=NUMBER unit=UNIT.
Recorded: value=25 unit=psi
